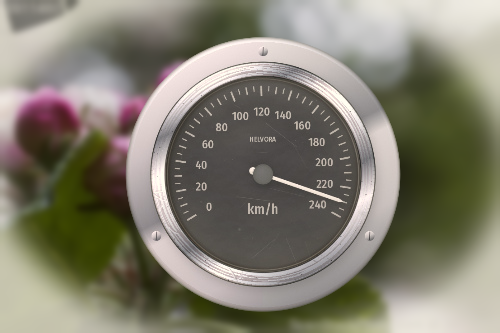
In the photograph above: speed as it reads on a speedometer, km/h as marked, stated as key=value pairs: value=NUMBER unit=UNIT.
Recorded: value=230 unit=km/h
